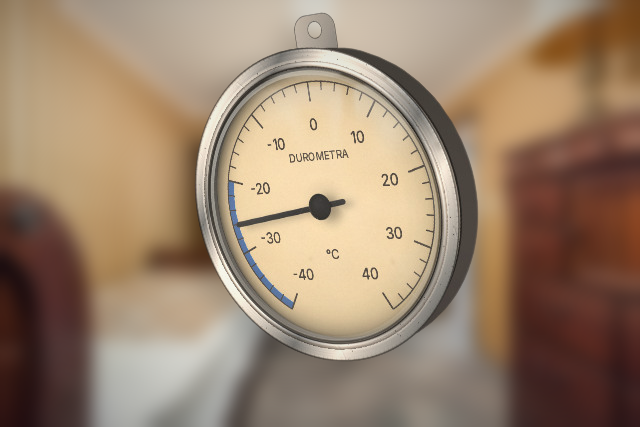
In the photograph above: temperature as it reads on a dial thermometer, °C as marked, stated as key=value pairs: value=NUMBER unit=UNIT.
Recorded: value=-26 unit=°C
